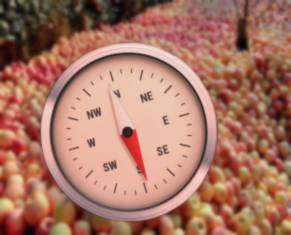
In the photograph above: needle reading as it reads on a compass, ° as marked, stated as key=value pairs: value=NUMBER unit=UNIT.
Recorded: value=175 unit=°
